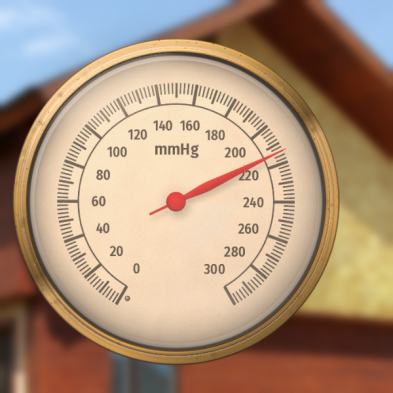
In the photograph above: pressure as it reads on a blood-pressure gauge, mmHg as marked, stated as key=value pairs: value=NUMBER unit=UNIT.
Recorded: value=214 unit=mmHg
